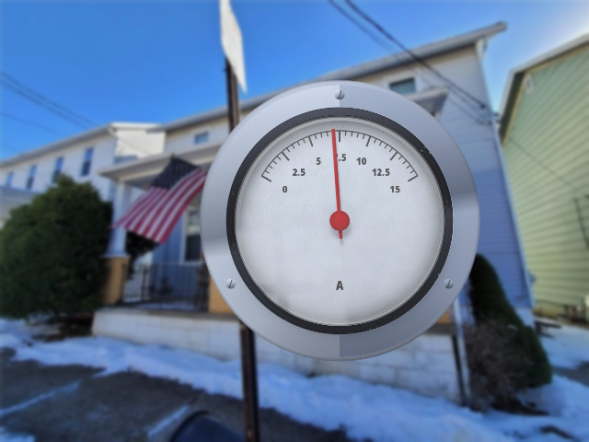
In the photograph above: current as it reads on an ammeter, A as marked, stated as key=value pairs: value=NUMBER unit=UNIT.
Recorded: value=7 unit=A
